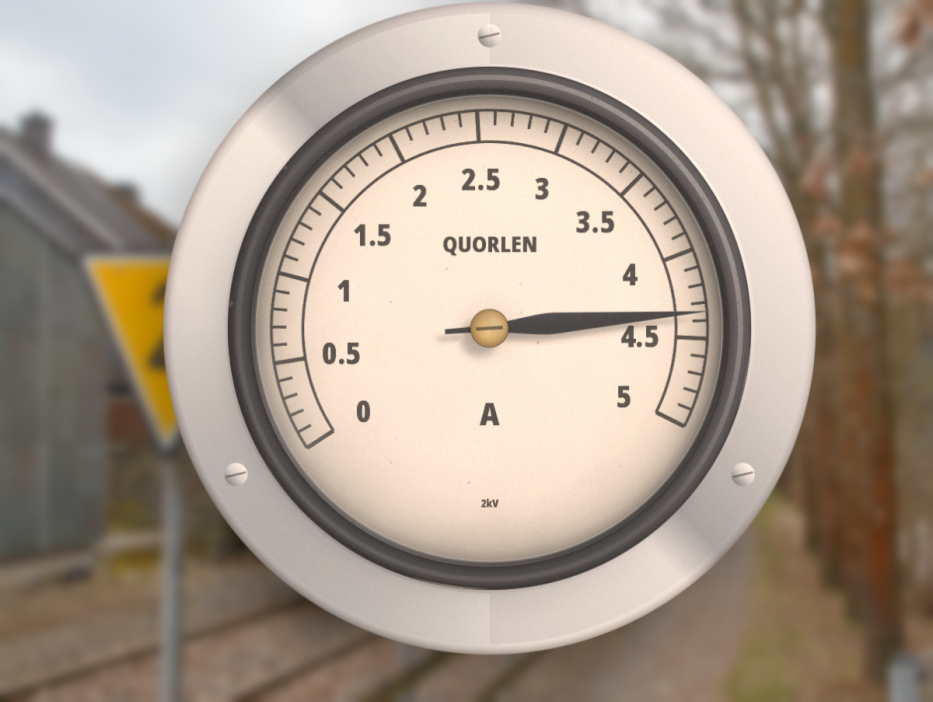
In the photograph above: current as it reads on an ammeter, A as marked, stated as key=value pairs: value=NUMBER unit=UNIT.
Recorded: value=4.35 unit=A
